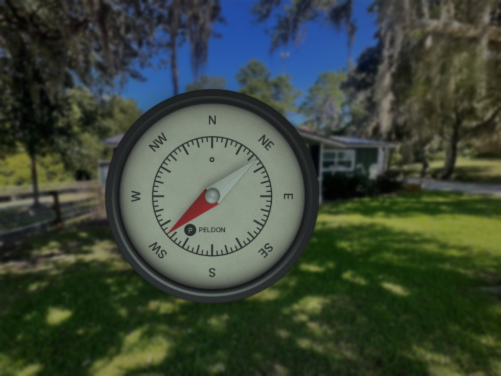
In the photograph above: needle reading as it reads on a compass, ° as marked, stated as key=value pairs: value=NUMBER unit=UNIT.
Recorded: value=230 unit=°
